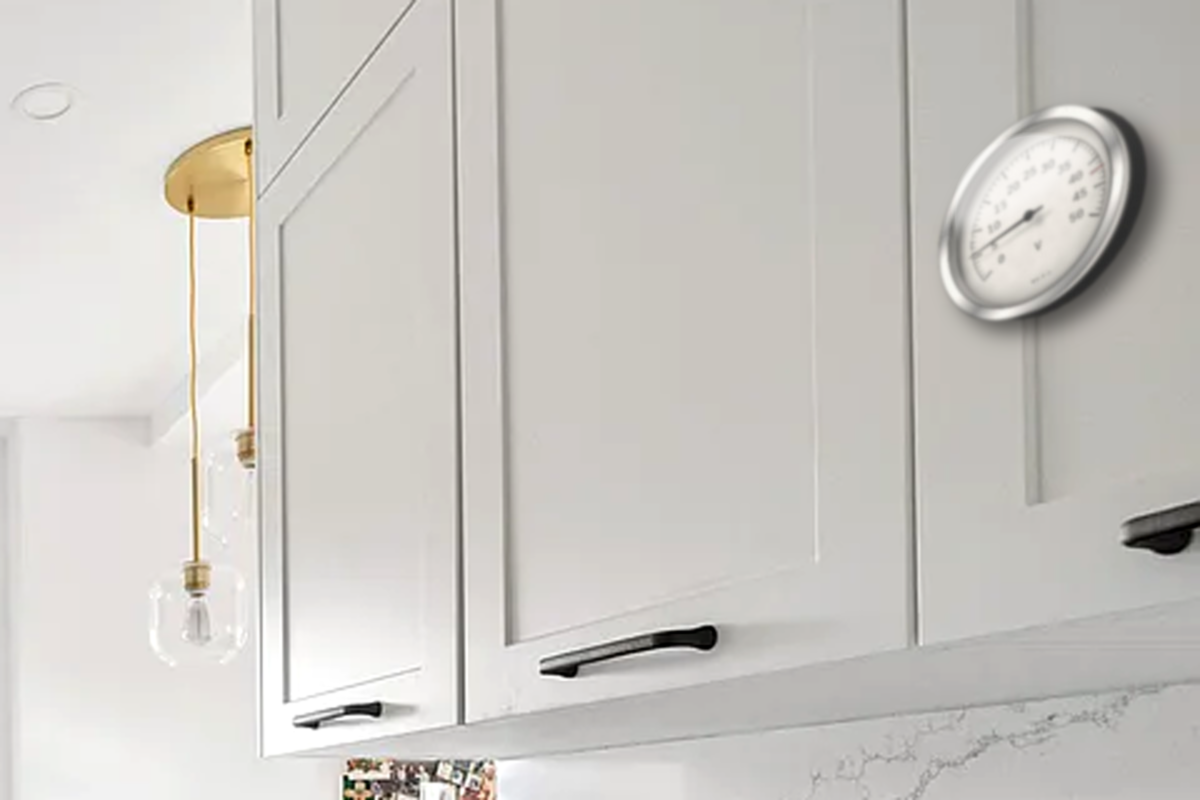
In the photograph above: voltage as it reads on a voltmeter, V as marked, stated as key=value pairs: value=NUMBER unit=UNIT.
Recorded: value=5 unit=V
